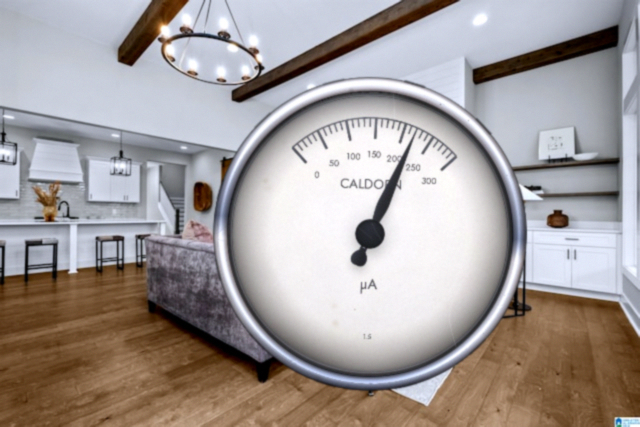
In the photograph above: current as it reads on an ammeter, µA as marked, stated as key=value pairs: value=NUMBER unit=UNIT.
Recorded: value=220 unit=µA
